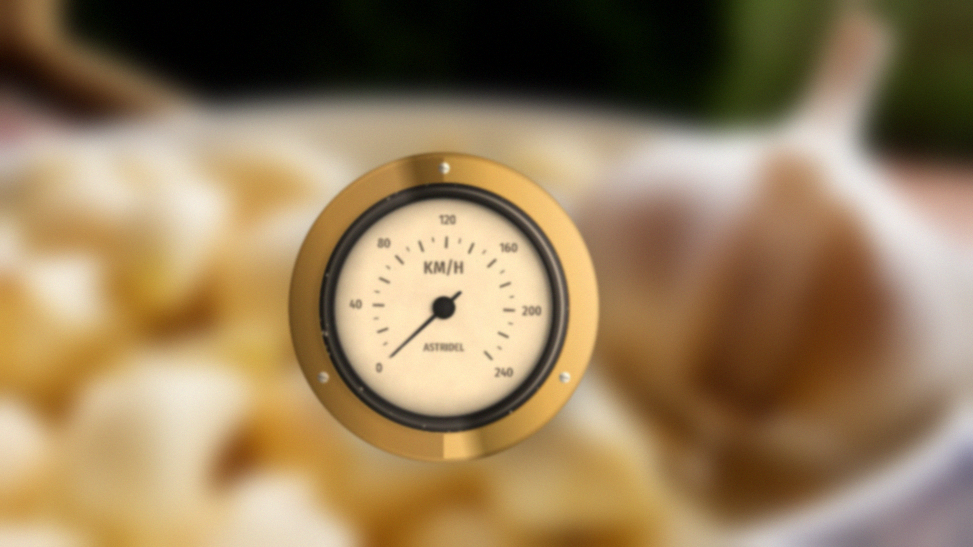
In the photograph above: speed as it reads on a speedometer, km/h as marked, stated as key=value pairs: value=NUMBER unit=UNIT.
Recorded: value=0 unit=km/h
